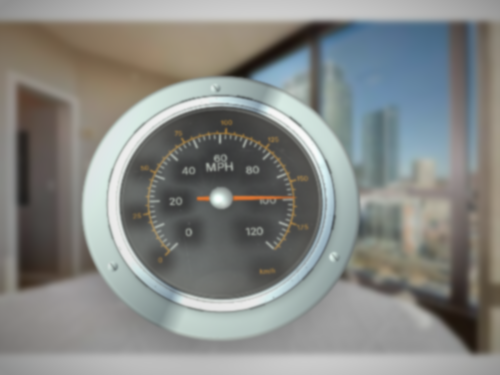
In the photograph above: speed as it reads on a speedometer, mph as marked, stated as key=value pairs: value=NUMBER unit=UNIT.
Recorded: value=100 unit=mph
